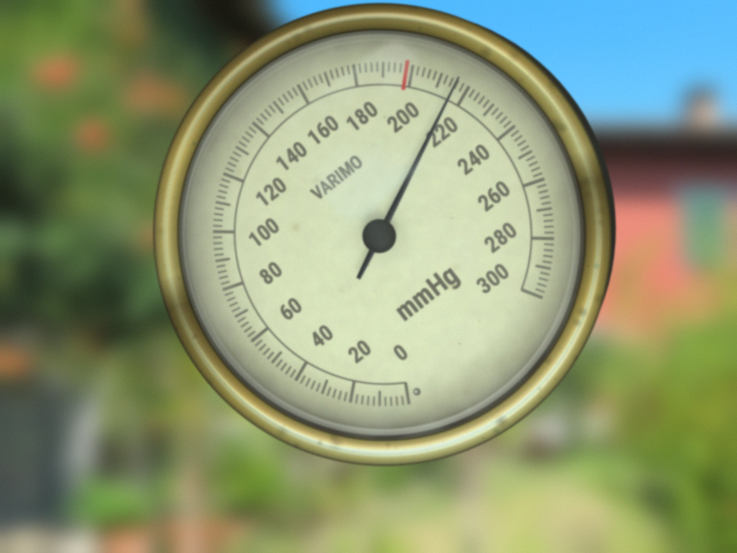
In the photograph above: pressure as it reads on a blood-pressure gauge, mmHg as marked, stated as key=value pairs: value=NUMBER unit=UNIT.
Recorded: value=216 unit=mmHg
